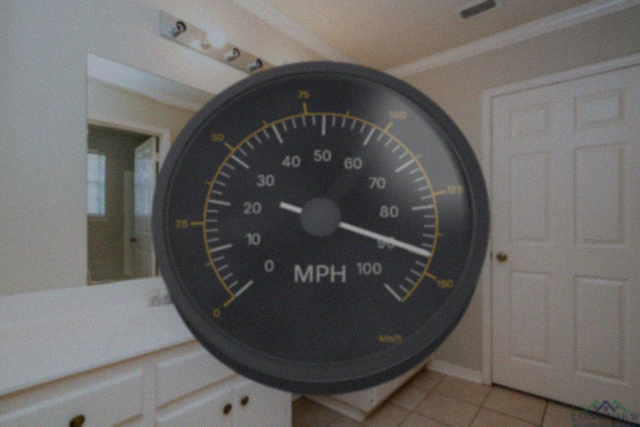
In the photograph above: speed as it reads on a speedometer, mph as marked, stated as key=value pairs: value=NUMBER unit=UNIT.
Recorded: value=90 unit=mph
